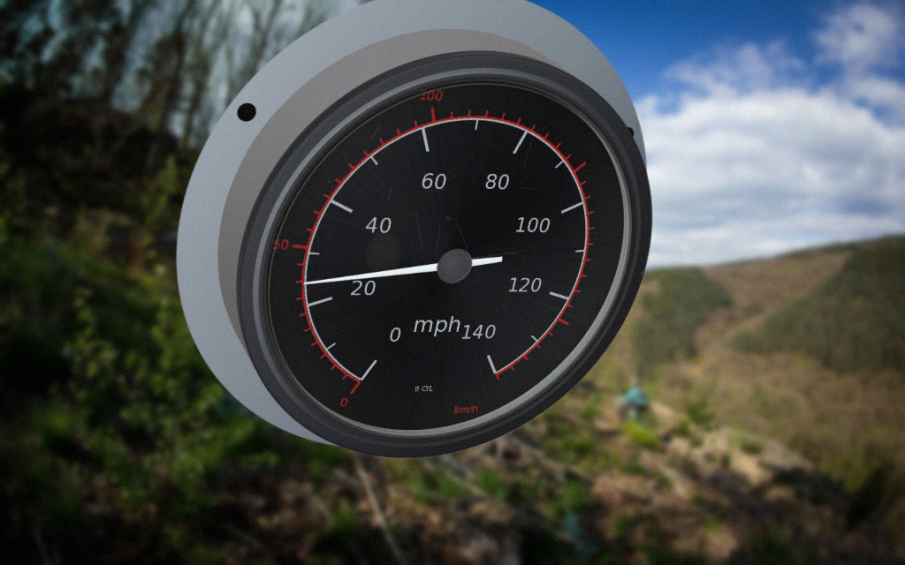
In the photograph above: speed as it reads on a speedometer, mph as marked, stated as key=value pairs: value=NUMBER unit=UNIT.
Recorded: value=25 unit=mph
